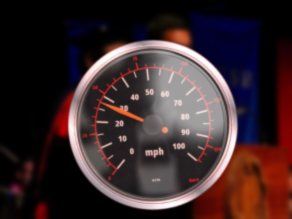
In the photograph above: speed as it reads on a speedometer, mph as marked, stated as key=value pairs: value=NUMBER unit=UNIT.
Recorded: value=27.5 unit=mph
